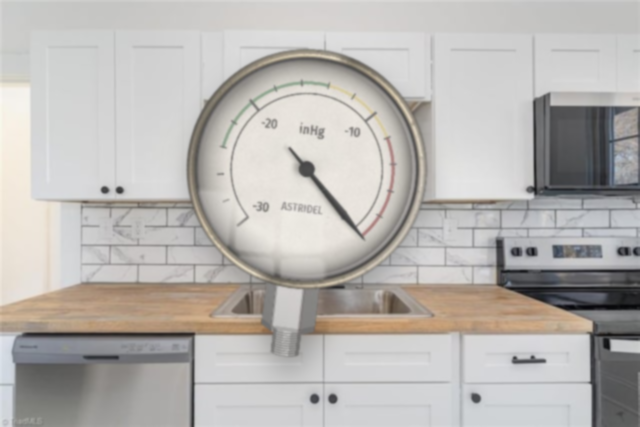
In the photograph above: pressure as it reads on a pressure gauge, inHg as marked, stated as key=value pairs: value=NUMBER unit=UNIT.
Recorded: value=0 unit=inHg
